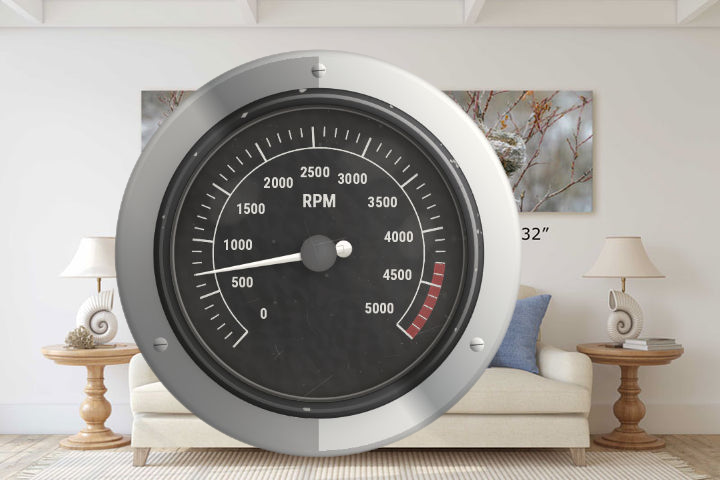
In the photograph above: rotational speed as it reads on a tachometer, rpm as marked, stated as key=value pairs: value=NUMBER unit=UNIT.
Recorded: value=700 unit=rpm
